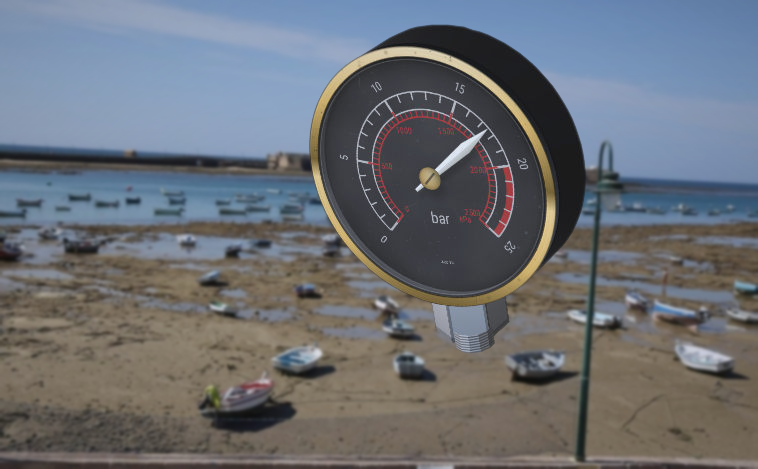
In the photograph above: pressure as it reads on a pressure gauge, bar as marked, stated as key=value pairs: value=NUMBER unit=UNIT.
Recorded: value=17.5 unit=bar
